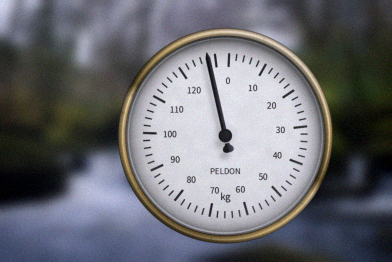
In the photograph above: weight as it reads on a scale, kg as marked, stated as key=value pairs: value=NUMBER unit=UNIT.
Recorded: value=128 unit=kg
